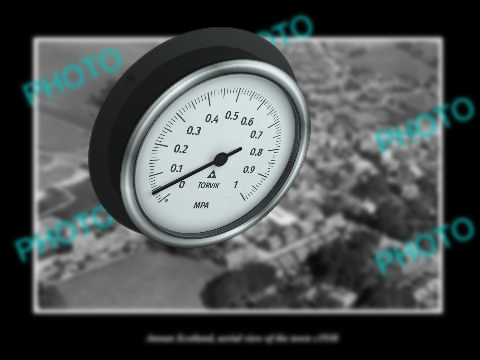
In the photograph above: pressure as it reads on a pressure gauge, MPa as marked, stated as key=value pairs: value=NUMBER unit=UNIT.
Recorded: value=0.05 unit=MPa
